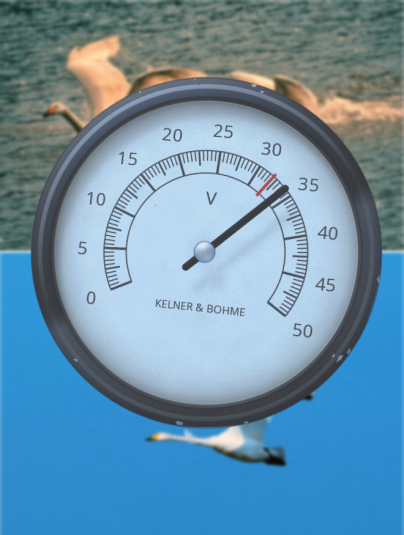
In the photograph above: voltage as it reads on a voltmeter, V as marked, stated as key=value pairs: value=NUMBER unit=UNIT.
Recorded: value=34 unit=V
